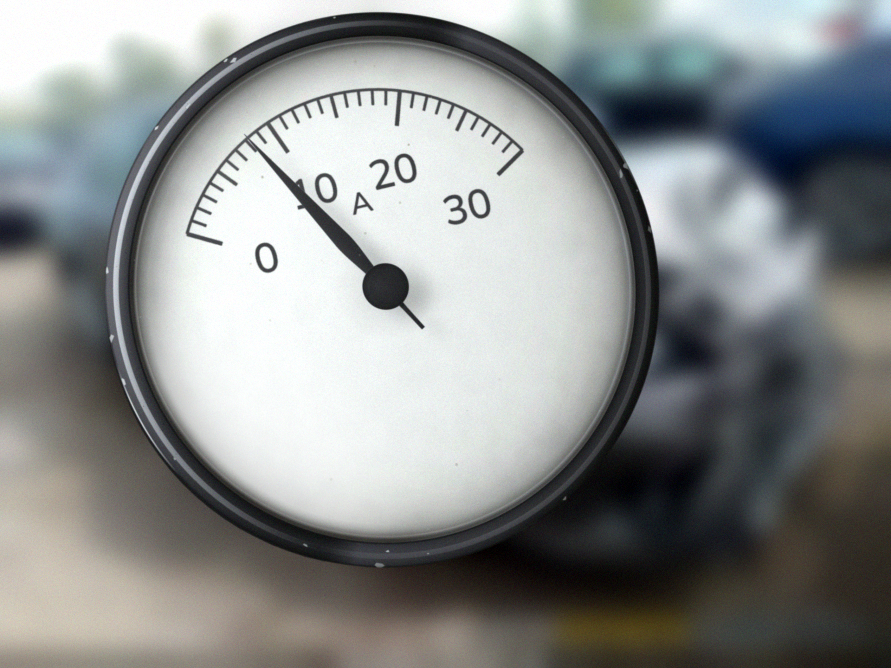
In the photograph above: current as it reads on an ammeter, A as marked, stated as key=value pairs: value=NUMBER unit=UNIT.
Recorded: value=8 unit=A
